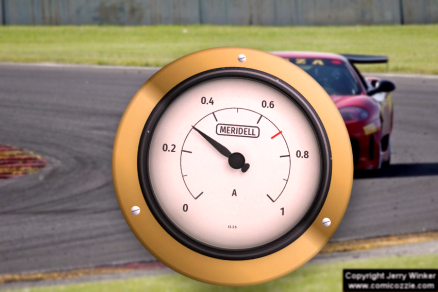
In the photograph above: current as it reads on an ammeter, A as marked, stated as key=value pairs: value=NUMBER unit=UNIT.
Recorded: value=0.3 unit=A
